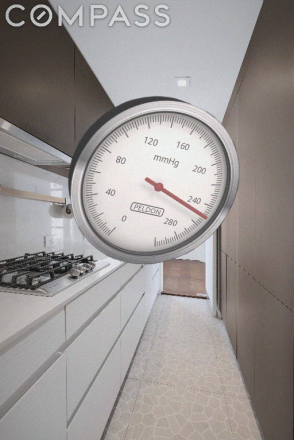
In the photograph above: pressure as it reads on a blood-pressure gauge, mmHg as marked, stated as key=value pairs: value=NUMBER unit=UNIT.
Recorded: value=250 unit=mmHg
